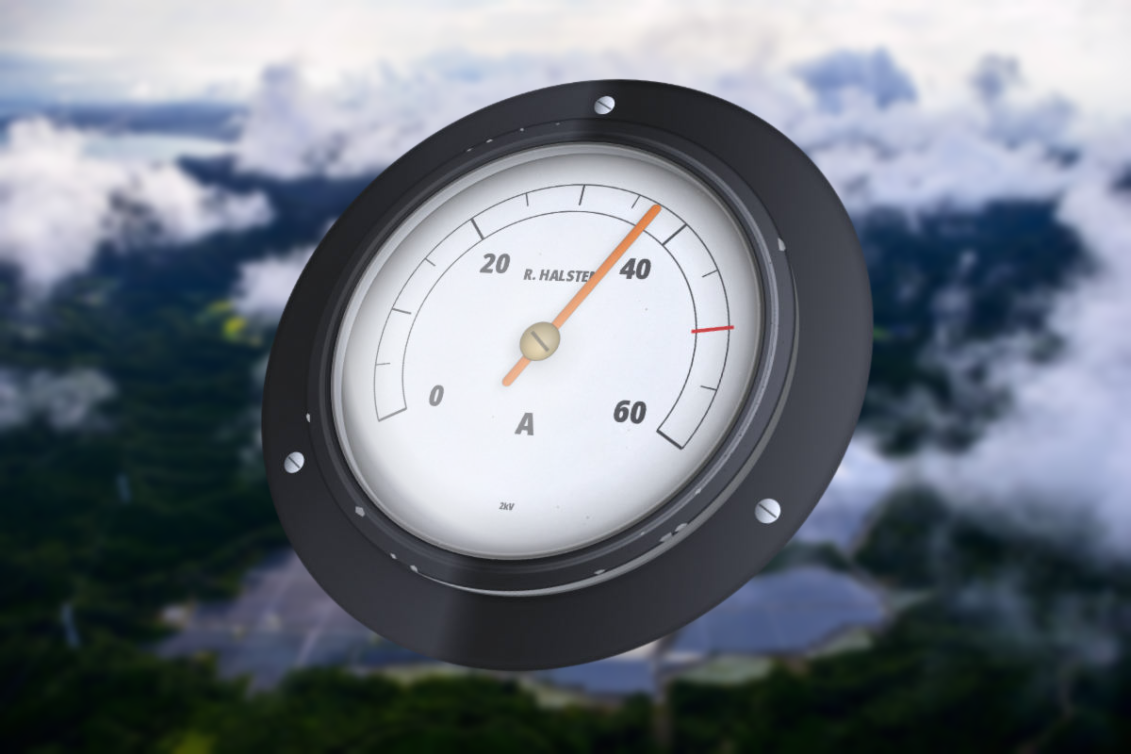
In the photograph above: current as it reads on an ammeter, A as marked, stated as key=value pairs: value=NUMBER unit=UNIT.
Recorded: value=37.5 unit=A
